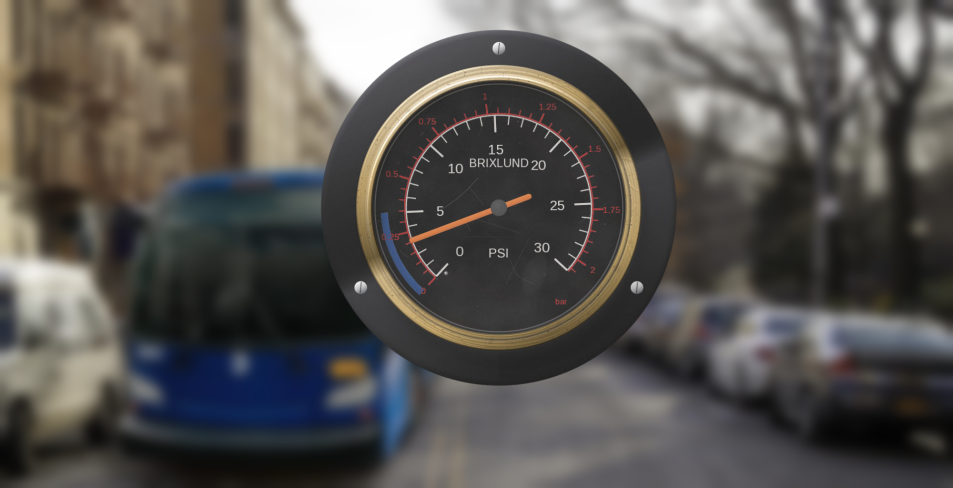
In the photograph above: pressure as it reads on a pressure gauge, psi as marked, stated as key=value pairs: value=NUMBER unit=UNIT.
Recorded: value=3 unit=psi
